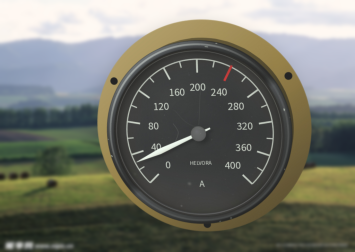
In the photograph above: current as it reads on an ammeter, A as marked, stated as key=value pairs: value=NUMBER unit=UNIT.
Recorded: value=30 unit=A
